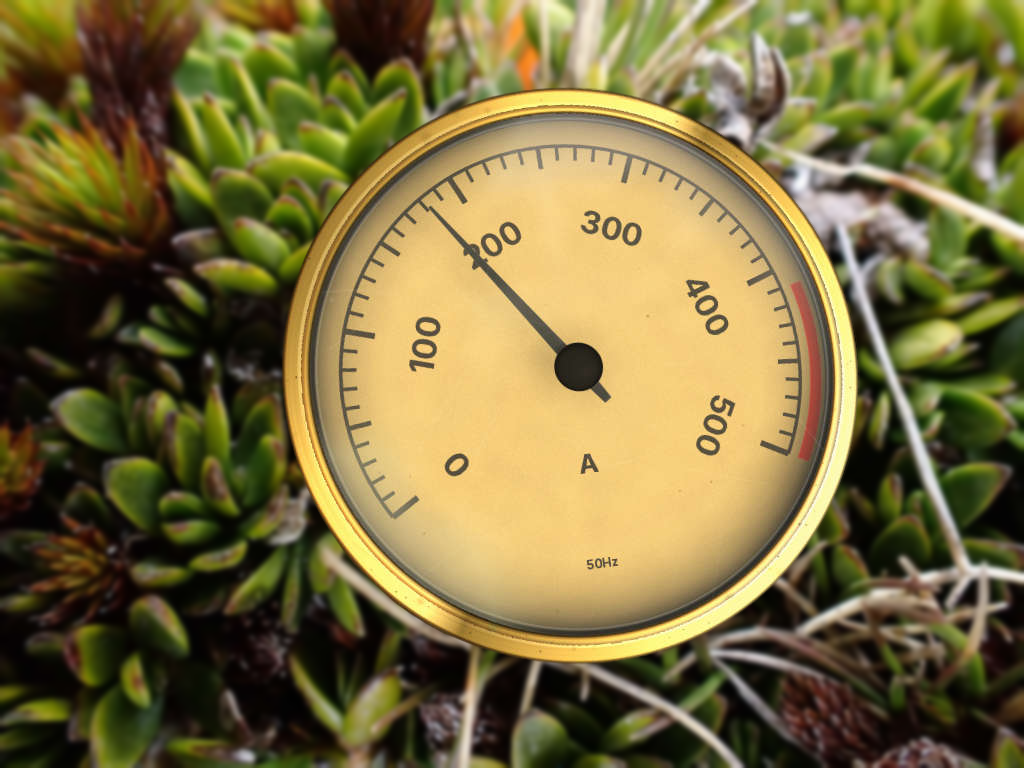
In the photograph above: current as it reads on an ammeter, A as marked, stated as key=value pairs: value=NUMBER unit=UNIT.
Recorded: value=180 unit=A
